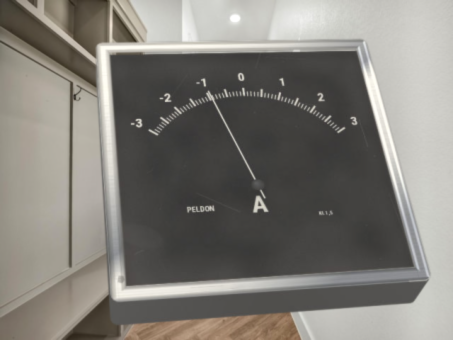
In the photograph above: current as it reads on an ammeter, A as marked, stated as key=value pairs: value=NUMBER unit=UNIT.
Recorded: value=-1 unit=A
